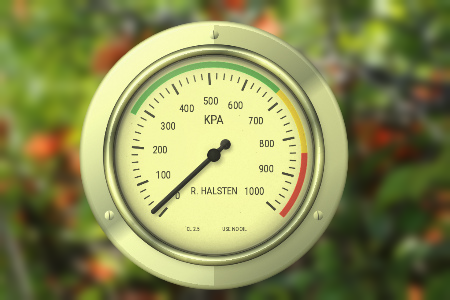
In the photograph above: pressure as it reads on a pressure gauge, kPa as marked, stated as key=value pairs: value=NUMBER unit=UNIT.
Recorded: value=20 unit=kPa
